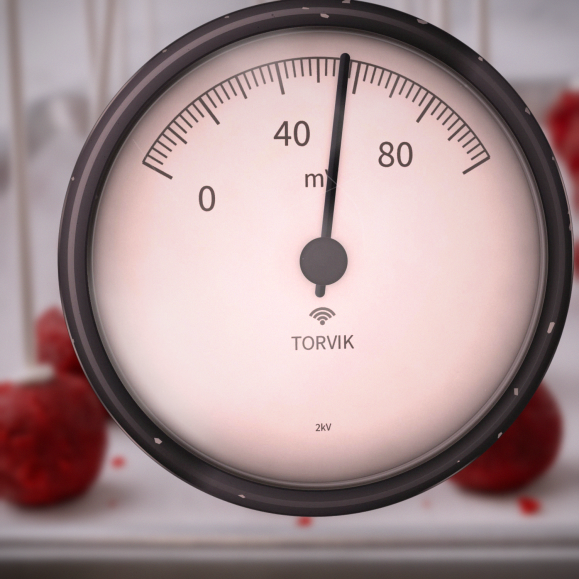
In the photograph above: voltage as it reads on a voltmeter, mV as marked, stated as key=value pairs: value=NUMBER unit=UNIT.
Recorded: value=56 unit=mV
